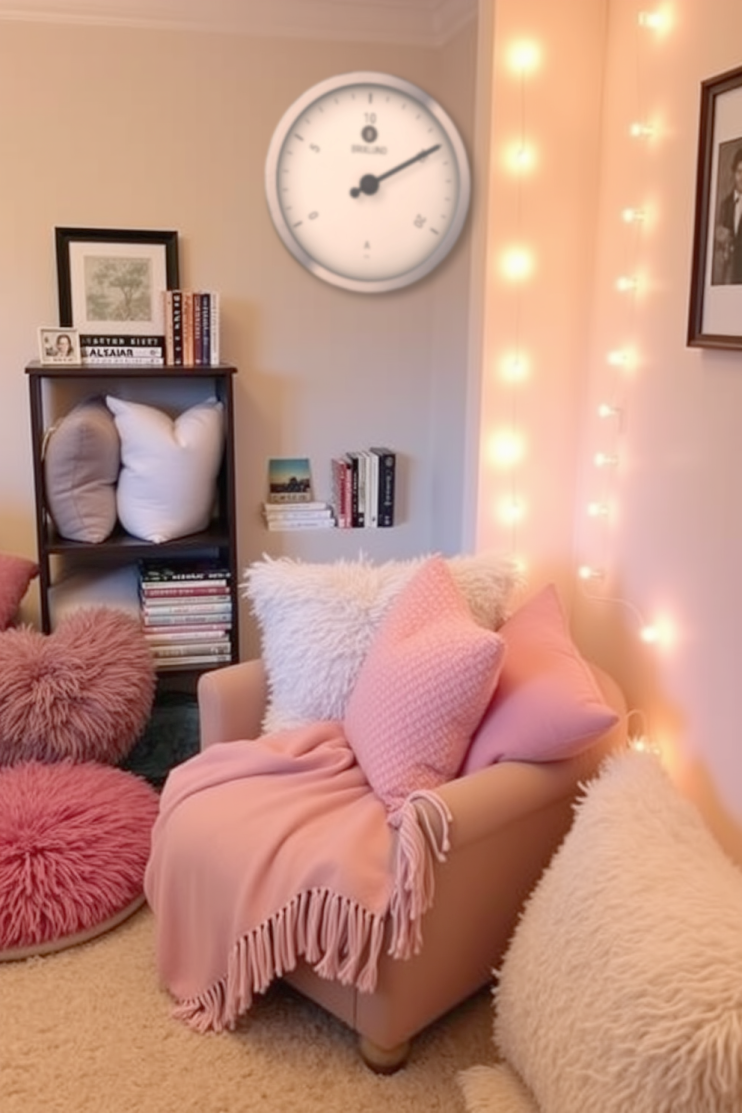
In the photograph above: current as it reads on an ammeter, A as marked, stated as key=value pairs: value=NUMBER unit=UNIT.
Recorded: value=15 unit=A
